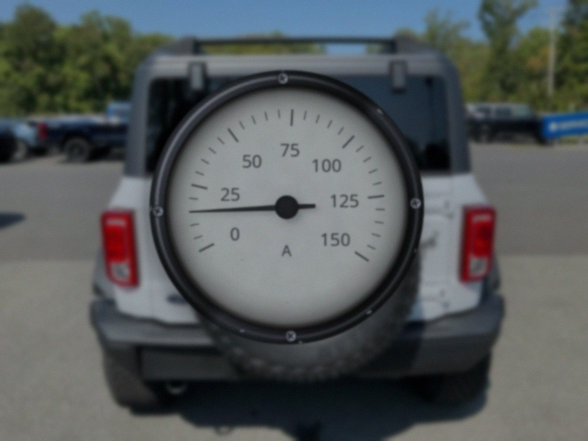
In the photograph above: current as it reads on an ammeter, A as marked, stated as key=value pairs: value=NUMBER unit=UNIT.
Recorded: value=15 unit=A
